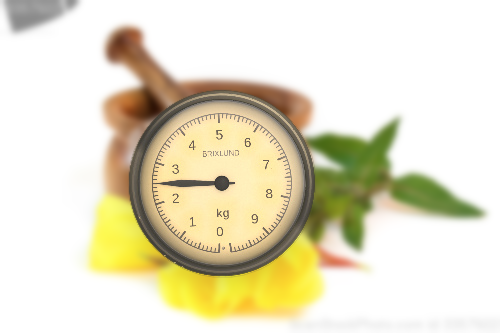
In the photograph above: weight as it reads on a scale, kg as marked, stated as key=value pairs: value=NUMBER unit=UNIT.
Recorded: value=2.5 unit=kg
